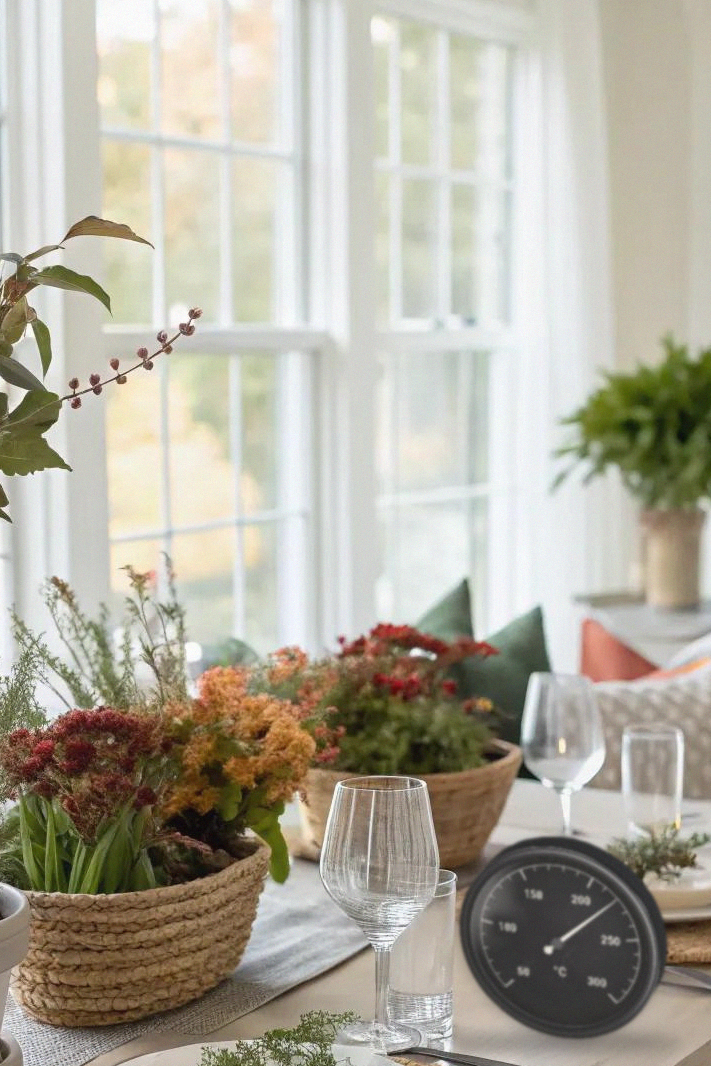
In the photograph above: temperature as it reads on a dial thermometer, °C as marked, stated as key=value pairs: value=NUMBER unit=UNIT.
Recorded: value=220 unit=°C
